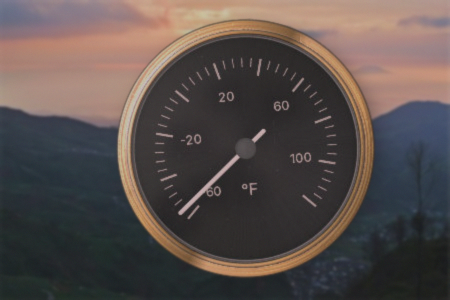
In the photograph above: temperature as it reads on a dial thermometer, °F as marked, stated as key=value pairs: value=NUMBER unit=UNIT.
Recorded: value=-56 unit=°F
